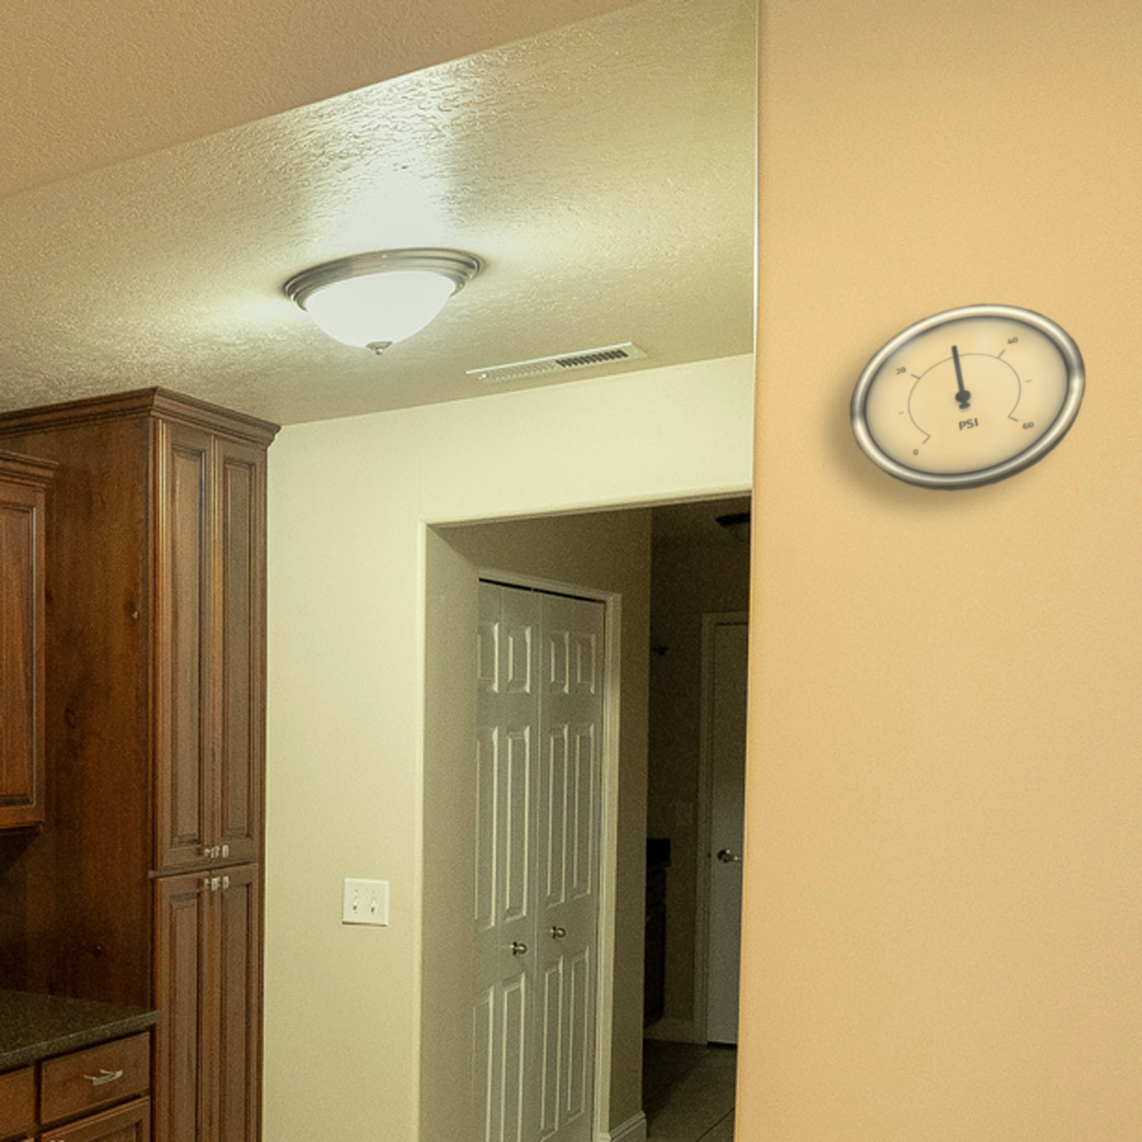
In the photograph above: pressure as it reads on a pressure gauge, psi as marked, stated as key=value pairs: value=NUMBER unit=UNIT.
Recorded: value=30 unit=psi
